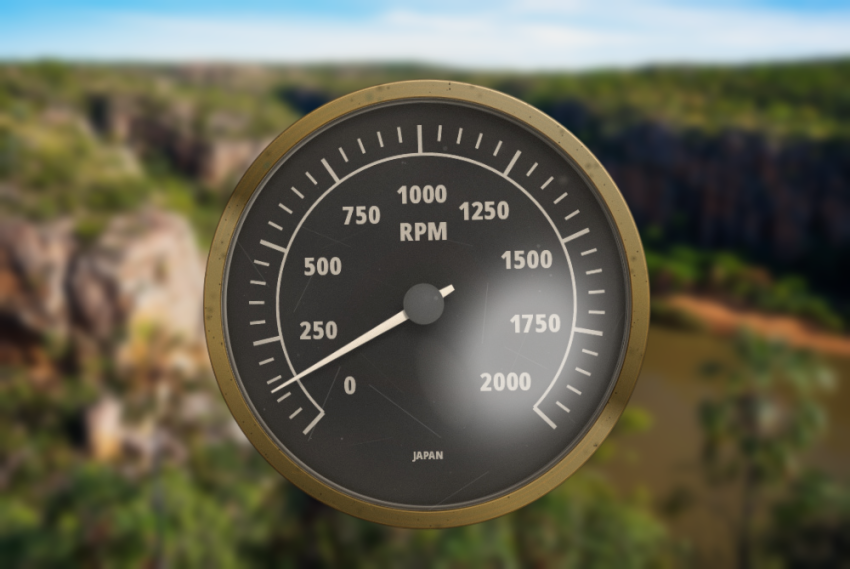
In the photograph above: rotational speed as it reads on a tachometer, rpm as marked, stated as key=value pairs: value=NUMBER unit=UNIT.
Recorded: value=125 unit=rpm
